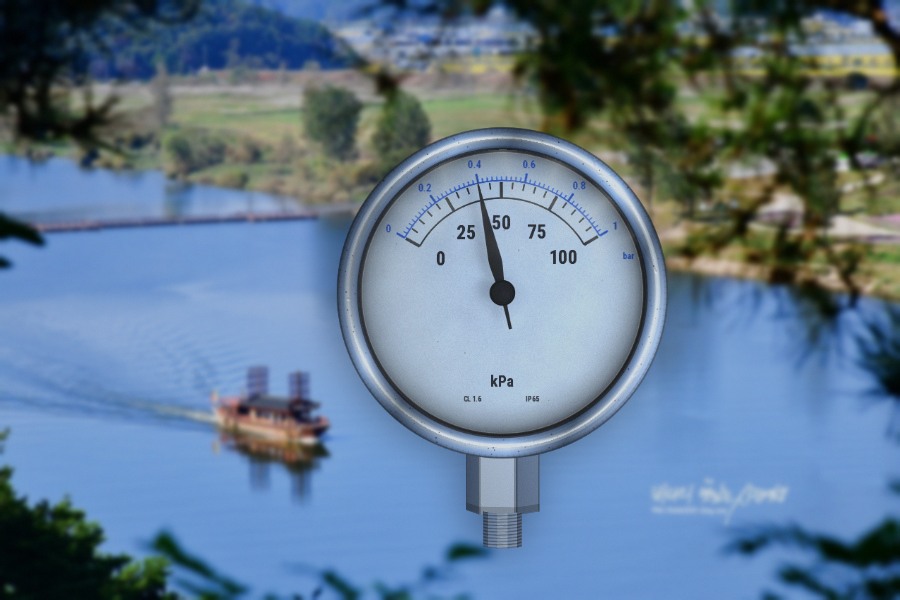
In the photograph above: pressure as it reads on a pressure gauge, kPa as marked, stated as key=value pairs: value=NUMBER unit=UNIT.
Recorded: value=40 unit=kPa
